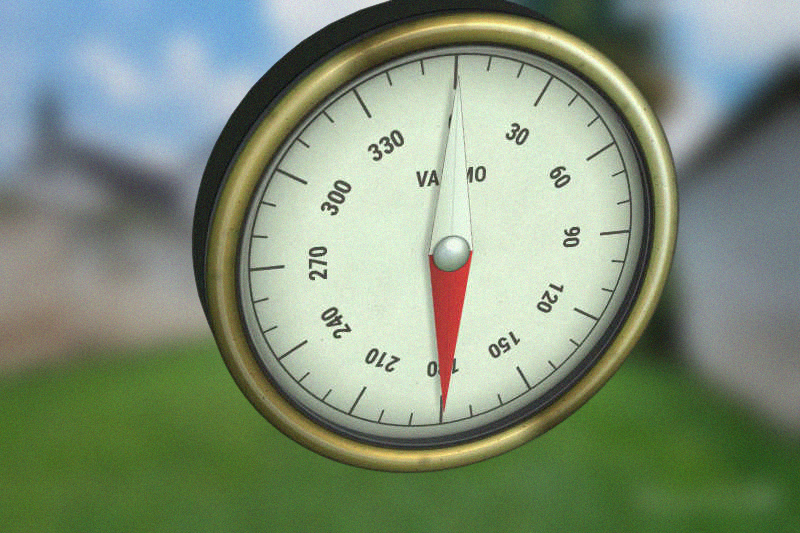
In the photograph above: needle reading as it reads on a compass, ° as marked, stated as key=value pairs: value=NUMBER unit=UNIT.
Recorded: value=180 unit=°
